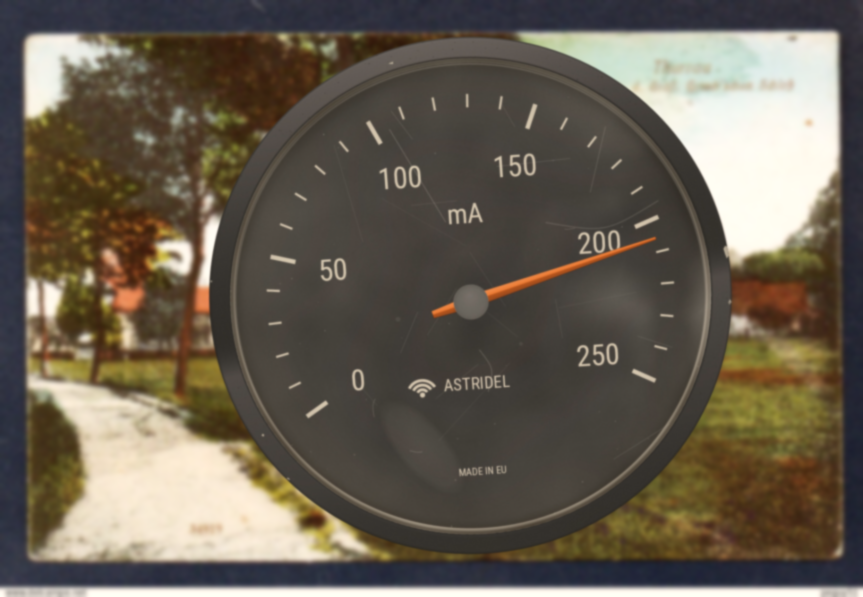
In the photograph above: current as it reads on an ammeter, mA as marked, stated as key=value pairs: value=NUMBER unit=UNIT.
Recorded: value=205 unit=mA
